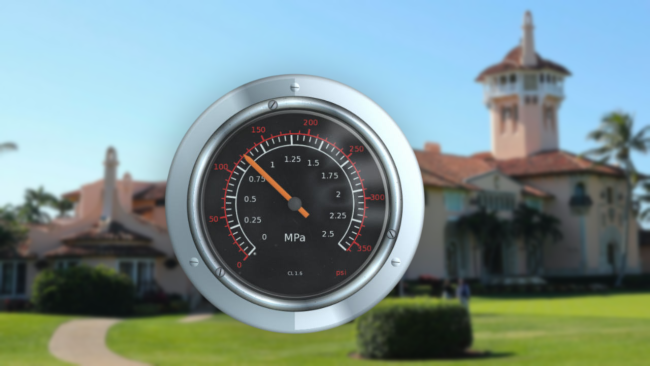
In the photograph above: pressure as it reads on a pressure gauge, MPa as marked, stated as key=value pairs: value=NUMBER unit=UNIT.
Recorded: value=0.85 unit=MPa
